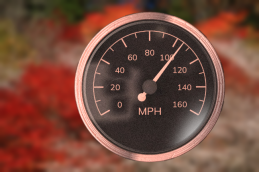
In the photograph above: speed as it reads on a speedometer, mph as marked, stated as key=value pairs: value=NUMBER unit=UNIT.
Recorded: value=105 unit=mph
